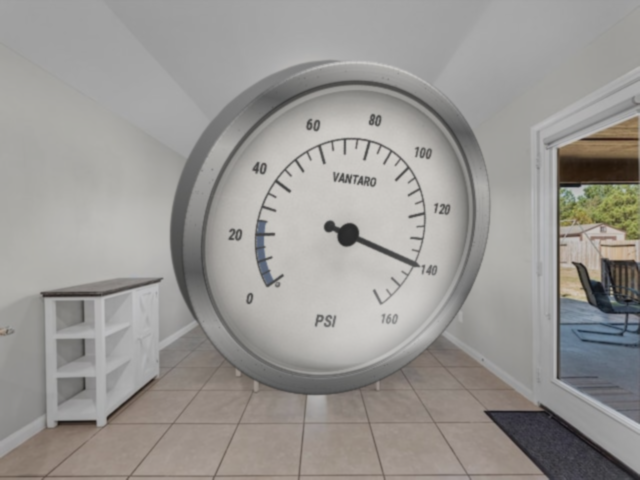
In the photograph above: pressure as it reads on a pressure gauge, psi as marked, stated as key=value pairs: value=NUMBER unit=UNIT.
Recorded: value=140 unit=psi
